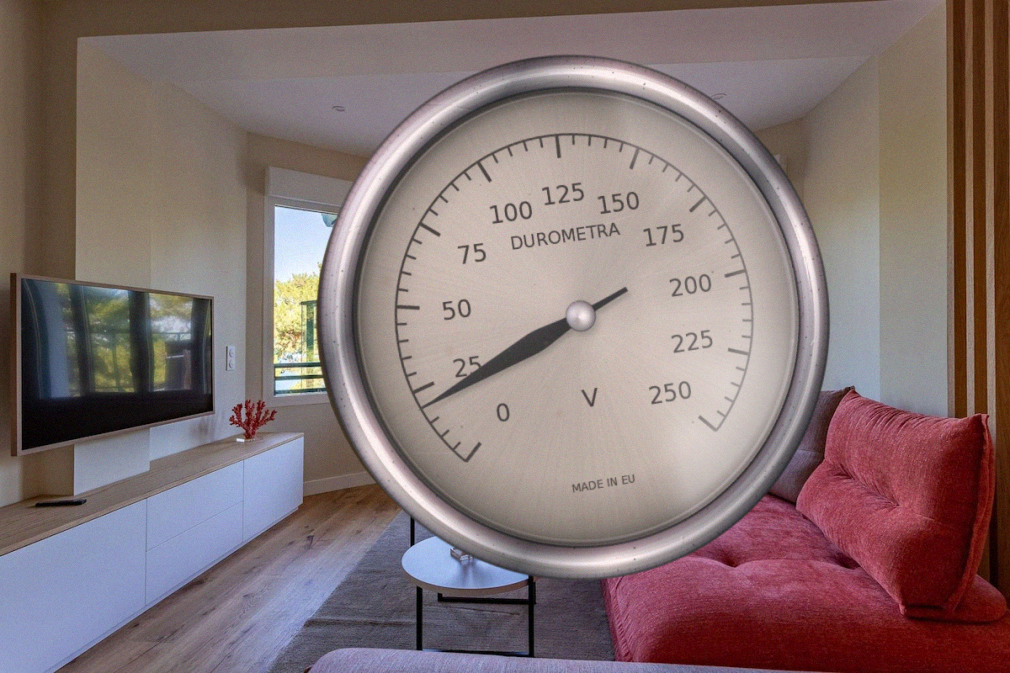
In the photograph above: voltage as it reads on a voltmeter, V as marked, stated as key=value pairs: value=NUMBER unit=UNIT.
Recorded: value=20 unit=V
